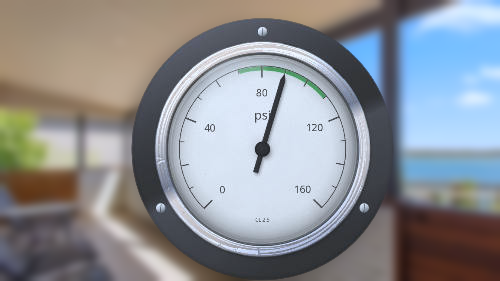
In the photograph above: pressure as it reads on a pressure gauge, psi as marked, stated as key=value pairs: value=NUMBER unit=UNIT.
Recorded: value=90 unit=psi
